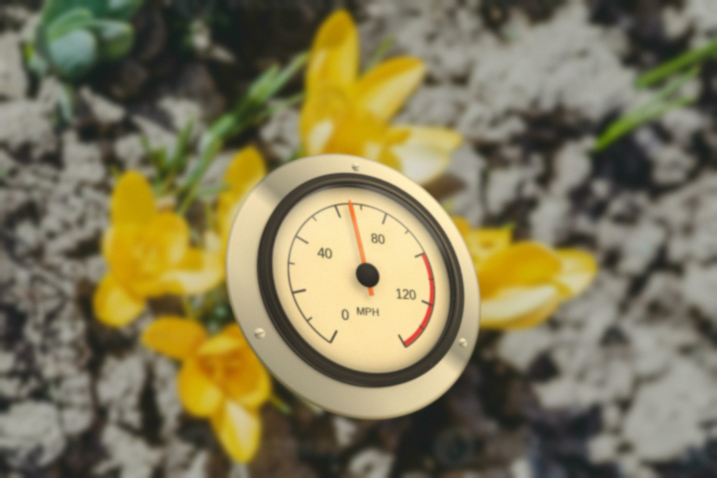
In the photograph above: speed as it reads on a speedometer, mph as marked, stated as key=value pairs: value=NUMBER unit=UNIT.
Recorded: value=65 unit=mph
